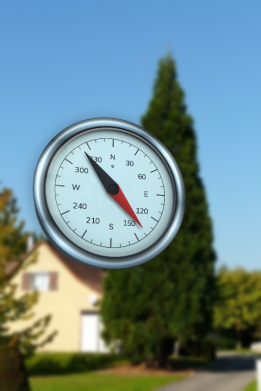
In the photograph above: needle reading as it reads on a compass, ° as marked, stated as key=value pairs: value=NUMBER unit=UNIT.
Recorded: value=140 unit=°
